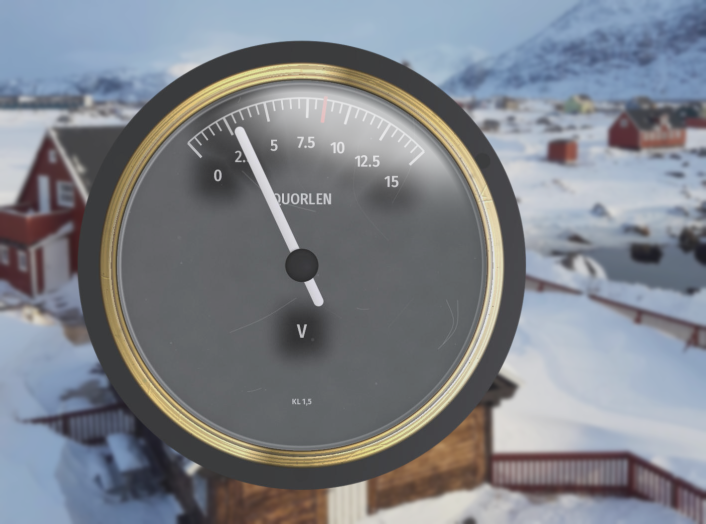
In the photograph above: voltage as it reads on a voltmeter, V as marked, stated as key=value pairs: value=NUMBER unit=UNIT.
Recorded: value=3 unit=V
